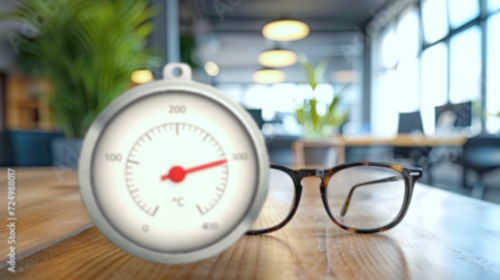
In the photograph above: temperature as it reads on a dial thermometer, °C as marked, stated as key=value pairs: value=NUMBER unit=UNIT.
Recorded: value=300 unit=°C
